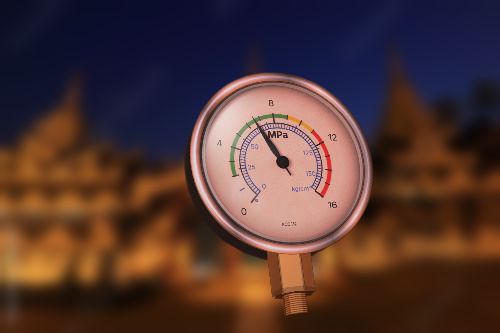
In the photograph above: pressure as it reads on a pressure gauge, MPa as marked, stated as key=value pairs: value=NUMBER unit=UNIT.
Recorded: value=6.5 unit=MPa
